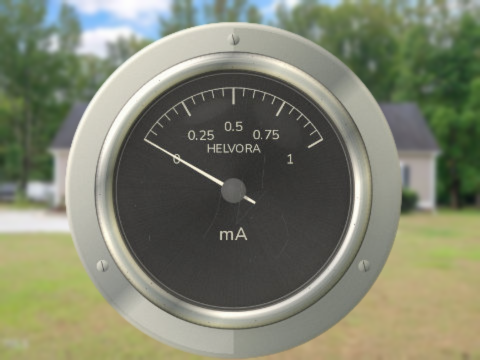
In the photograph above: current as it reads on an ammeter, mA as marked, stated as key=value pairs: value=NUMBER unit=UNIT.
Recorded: value=0 unit=mA
